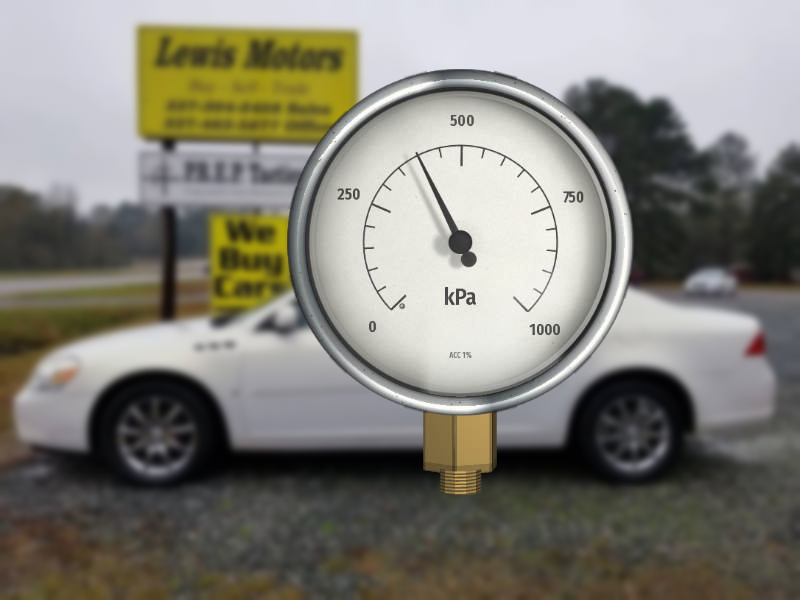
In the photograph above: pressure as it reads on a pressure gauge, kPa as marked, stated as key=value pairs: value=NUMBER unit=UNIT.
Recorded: value=400 unit=kPa
